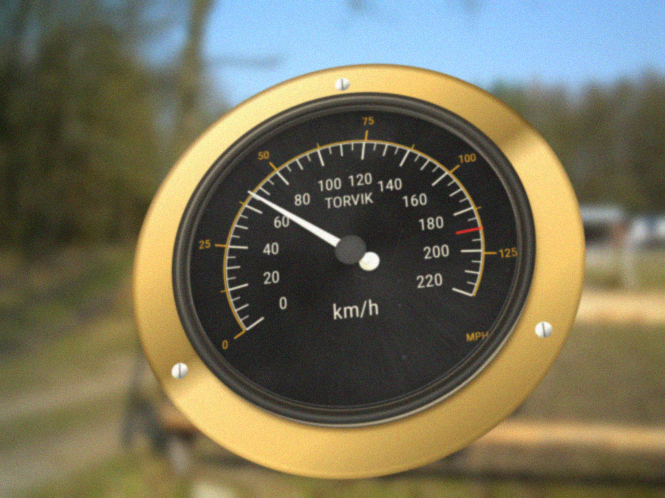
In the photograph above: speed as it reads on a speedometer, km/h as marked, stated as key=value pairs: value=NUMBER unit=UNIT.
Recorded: value=65 unit=km/h
